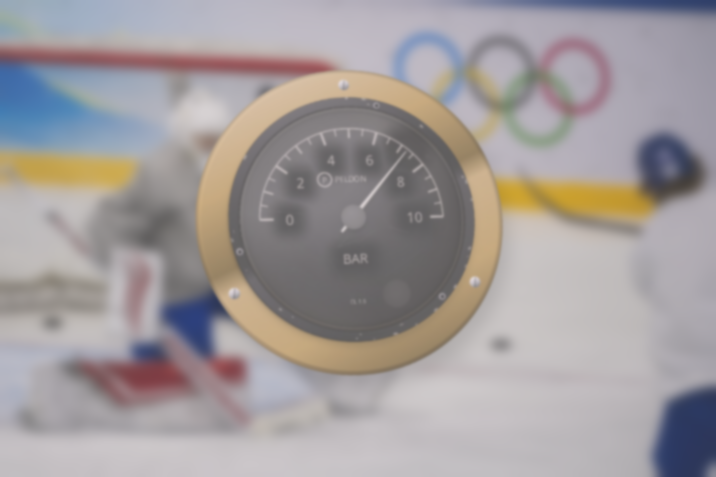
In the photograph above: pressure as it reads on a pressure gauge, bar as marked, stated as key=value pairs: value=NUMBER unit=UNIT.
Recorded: value=7.25 unit=bar
